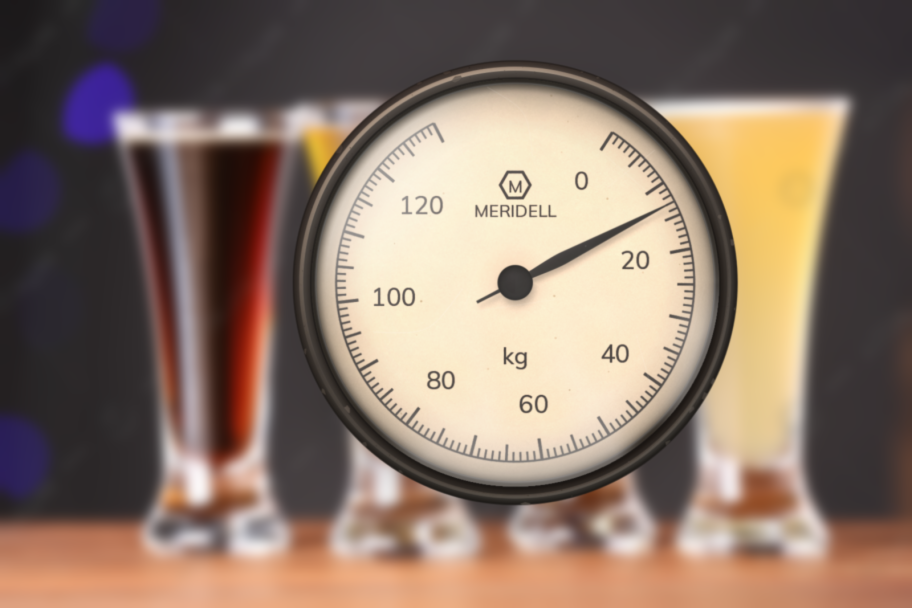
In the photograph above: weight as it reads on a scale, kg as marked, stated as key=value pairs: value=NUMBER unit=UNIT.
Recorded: value=13 unit=kg
